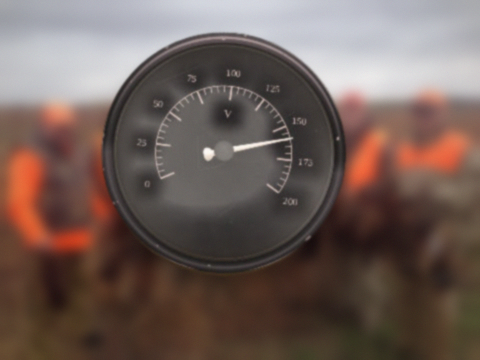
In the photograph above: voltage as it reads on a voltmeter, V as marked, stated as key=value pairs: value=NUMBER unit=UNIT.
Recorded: value=160 unit=V
